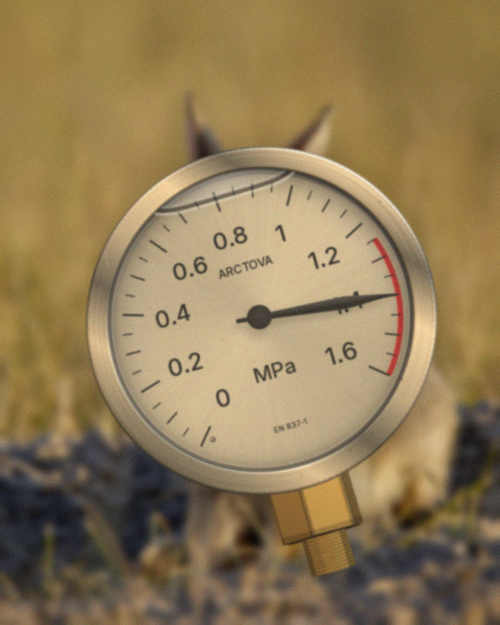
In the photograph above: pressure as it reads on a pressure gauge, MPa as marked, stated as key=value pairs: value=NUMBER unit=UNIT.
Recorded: value=1.4 unit=MPa
